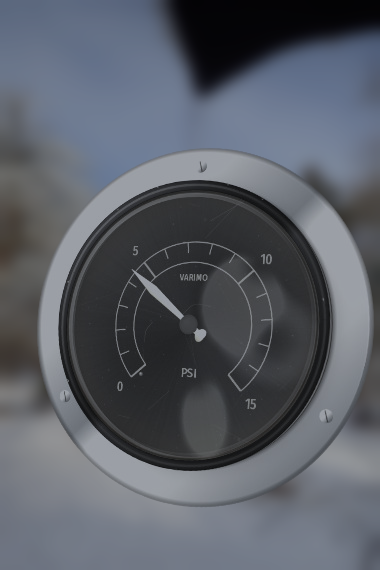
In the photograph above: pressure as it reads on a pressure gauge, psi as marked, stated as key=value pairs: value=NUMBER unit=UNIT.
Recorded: value=4.5 unit=psi
